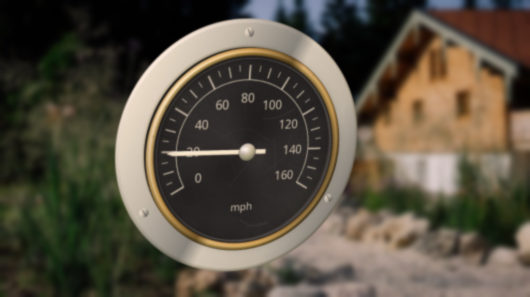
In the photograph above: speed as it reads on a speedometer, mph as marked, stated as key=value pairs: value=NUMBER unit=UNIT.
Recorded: value=20 unit=mph
